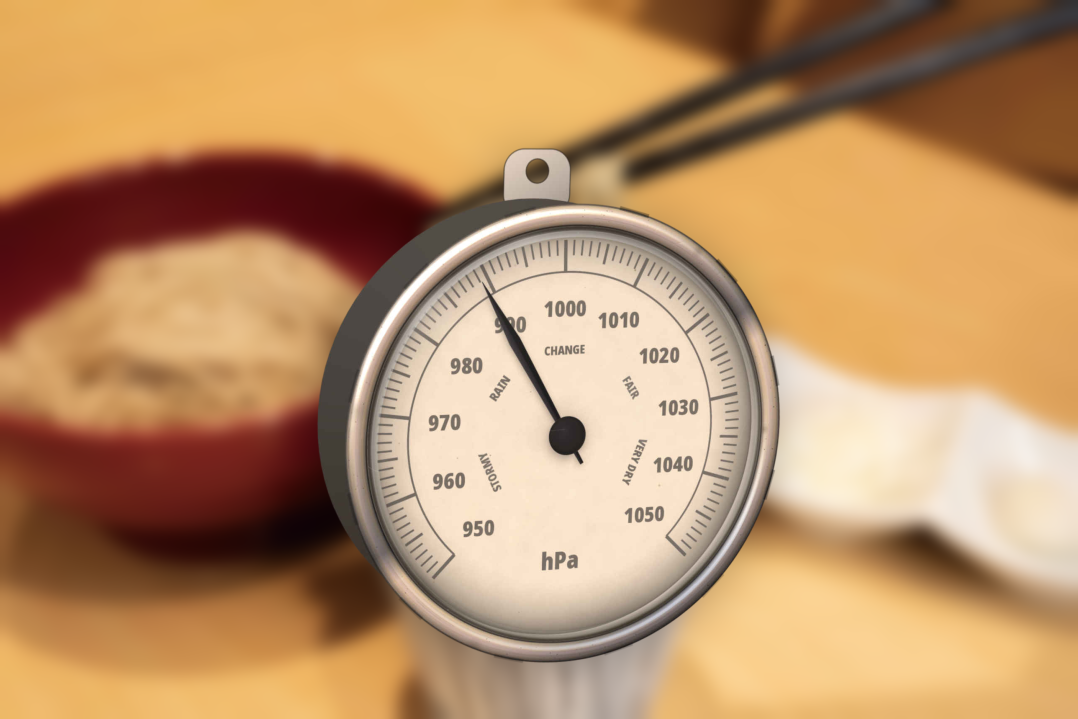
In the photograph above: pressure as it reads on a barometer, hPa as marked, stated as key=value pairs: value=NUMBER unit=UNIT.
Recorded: value=989 unit=hPa
